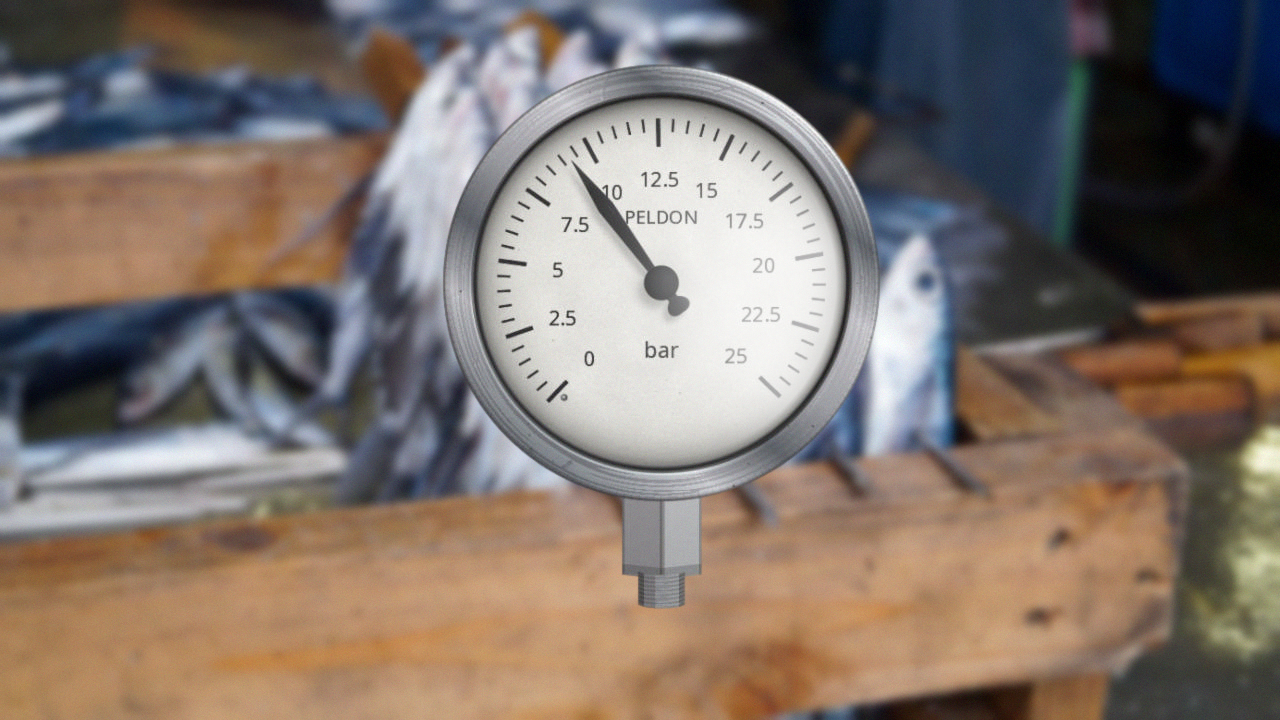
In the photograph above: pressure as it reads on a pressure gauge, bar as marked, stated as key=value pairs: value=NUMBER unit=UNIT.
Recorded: value=9.25 unit=bar
